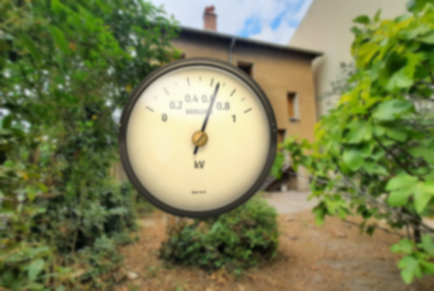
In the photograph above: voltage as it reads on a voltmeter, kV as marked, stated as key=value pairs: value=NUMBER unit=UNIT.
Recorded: value=0.65 unit=kV
